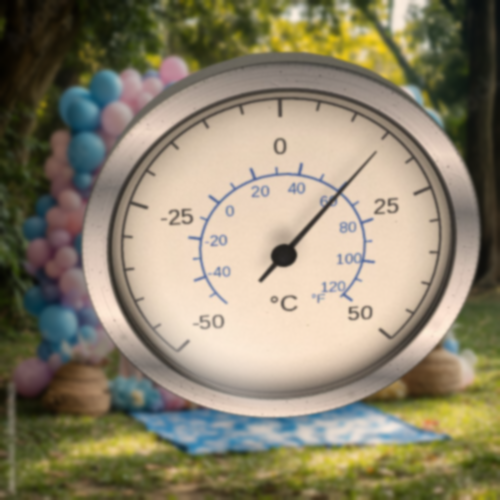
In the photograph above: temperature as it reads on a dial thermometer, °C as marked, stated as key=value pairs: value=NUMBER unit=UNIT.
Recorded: value=15 unit=°C
